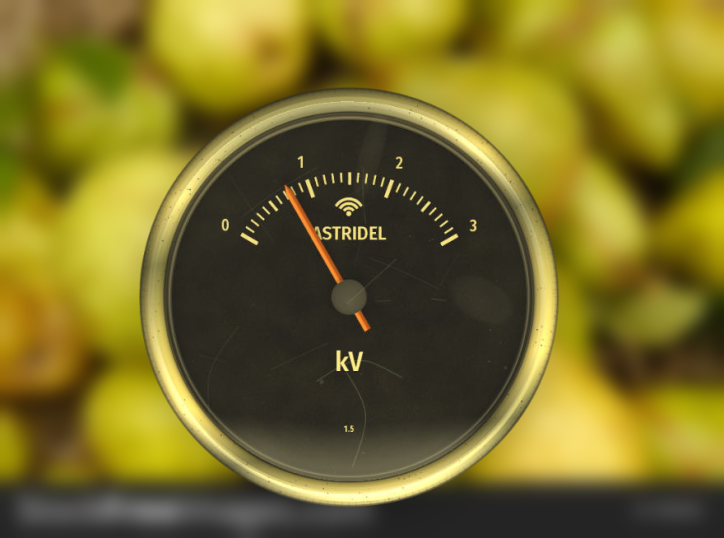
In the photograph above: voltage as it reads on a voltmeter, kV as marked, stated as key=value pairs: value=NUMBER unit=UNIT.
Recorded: value=0.75 unit=kV
